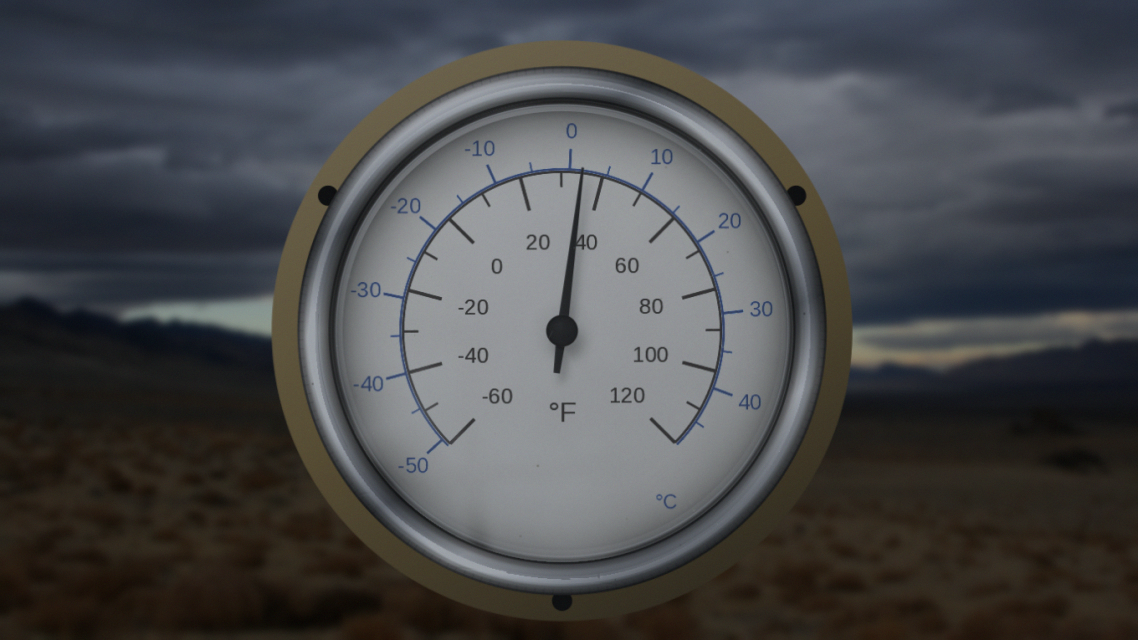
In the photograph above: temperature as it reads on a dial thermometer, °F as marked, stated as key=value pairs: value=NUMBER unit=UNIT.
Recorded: value=35 unit=°F
